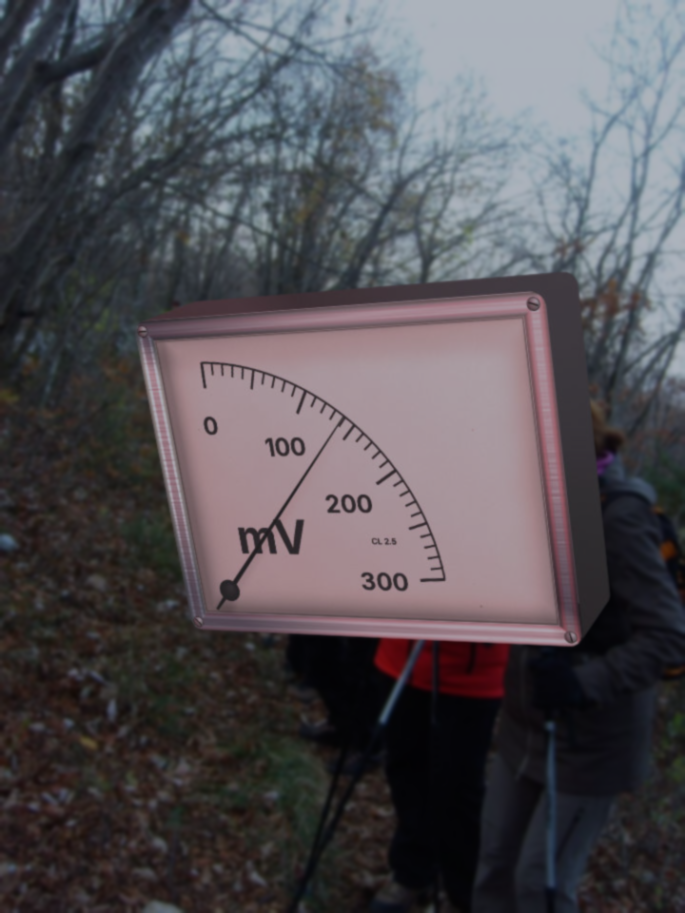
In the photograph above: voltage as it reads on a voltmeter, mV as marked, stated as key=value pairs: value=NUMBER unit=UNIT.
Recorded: value=140 unit=mV
